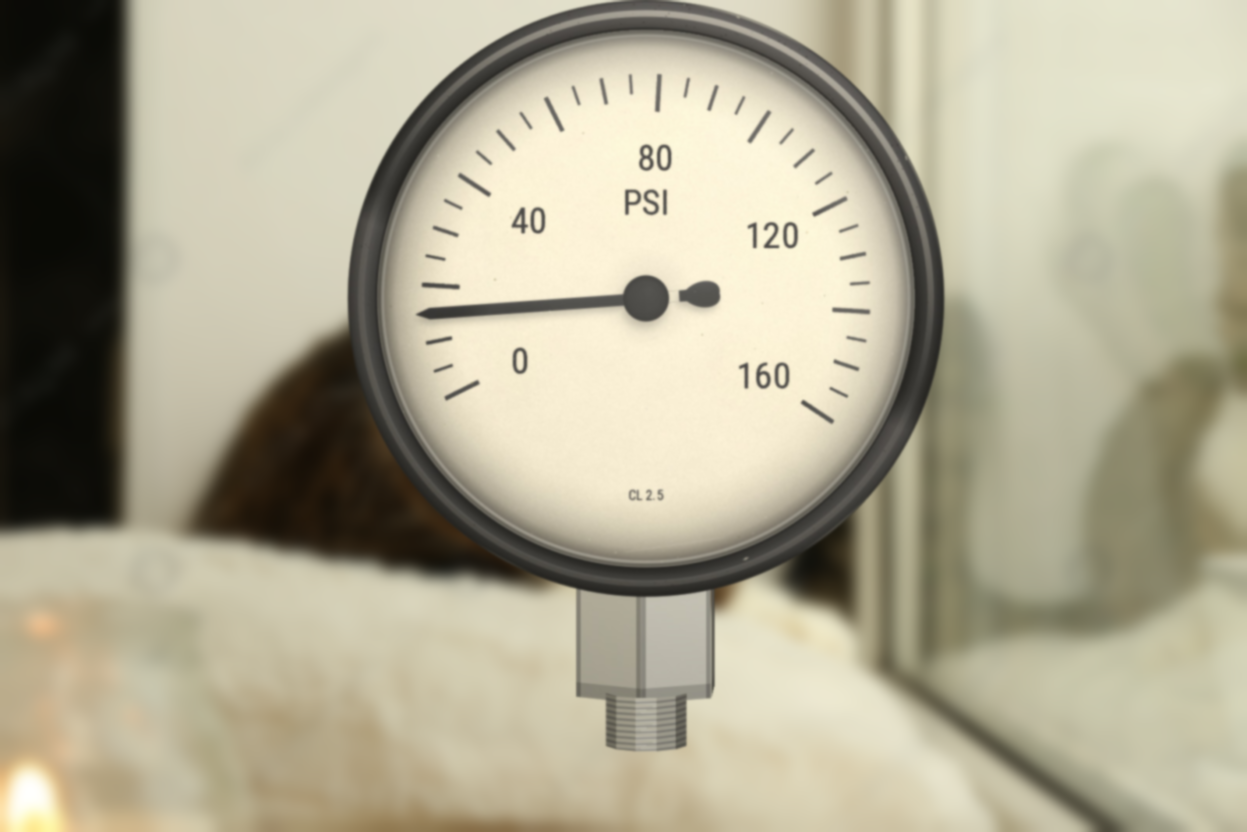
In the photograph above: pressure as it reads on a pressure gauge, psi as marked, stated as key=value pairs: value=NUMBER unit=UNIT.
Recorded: value=15 unit=psi
